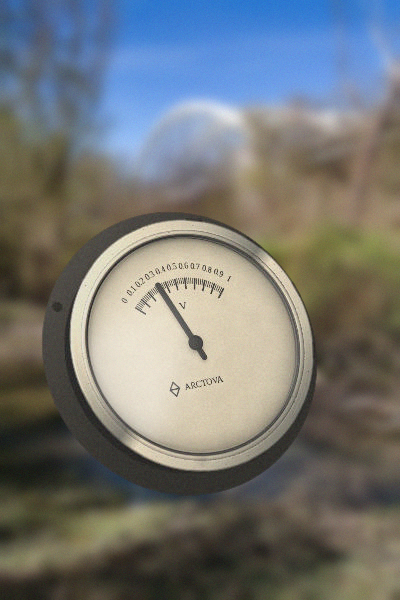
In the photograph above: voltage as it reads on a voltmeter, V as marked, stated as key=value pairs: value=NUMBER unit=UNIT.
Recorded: value=0.3 unit=V
